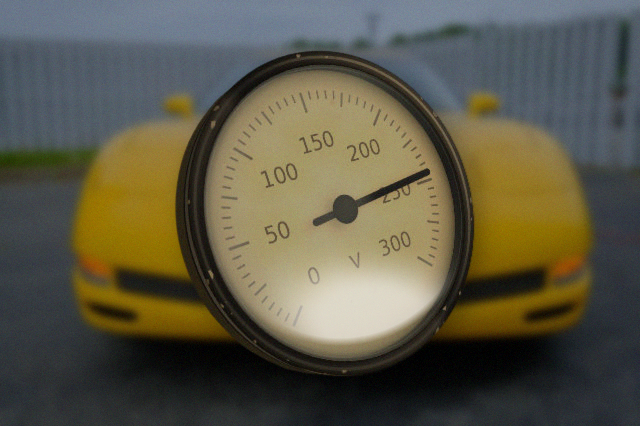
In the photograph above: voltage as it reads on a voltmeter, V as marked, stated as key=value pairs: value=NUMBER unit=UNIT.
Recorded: value=245 unit=V
